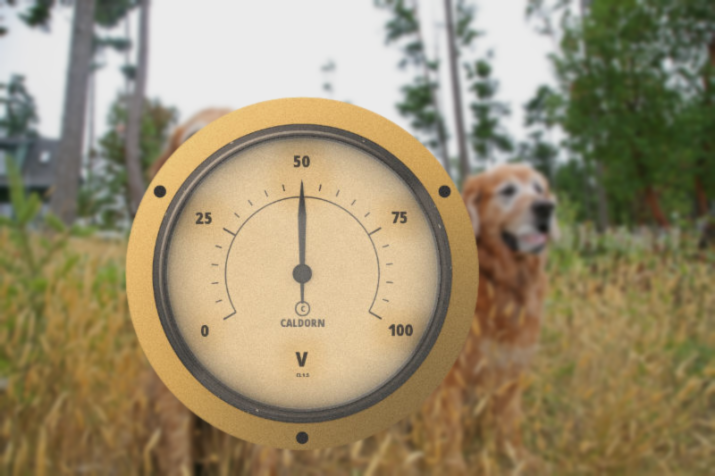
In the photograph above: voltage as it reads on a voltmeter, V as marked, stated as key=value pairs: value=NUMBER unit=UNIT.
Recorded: value=50 unit=V
